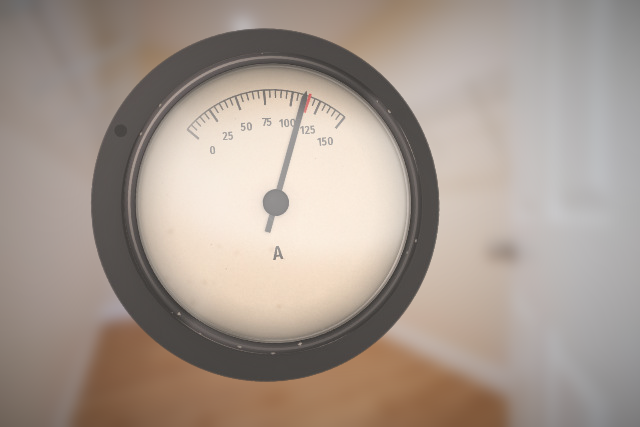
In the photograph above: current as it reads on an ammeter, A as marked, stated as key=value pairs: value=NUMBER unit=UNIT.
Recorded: value=110 unit=A
